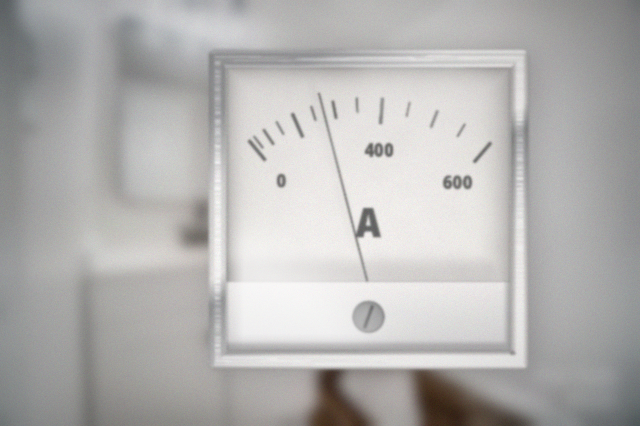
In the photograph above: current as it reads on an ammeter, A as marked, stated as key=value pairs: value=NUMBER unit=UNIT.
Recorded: value=275 unit=A
